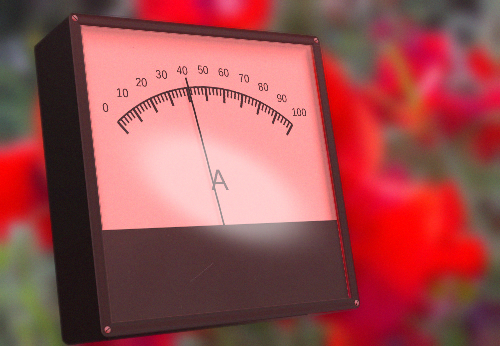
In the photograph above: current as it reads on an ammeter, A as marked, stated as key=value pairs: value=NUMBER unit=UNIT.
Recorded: value=40 unit=A
